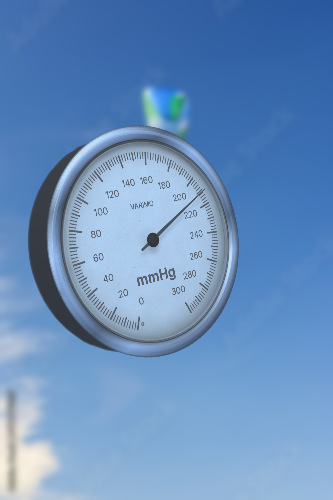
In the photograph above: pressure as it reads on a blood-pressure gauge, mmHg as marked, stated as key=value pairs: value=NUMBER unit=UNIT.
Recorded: value=210 unit=mmHg
